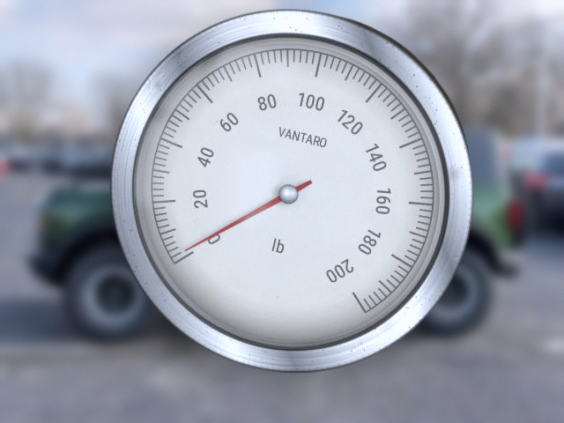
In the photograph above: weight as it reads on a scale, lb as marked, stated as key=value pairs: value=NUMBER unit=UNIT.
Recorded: value=2 unit=lb
